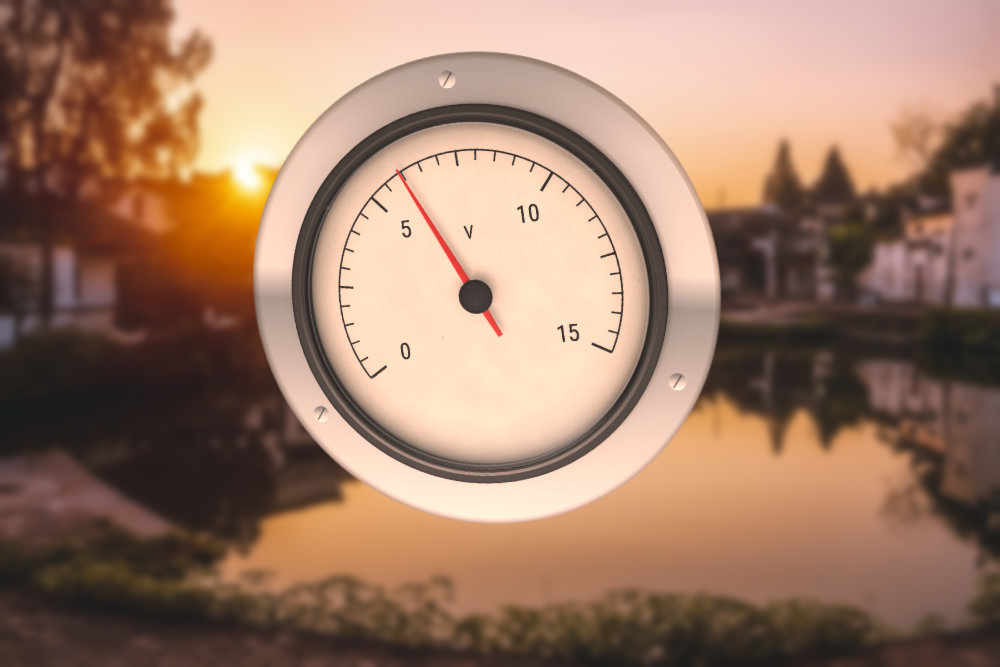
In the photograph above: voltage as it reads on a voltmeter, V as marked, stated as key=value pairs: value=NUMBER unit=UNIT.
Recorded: value=6 unit=V
